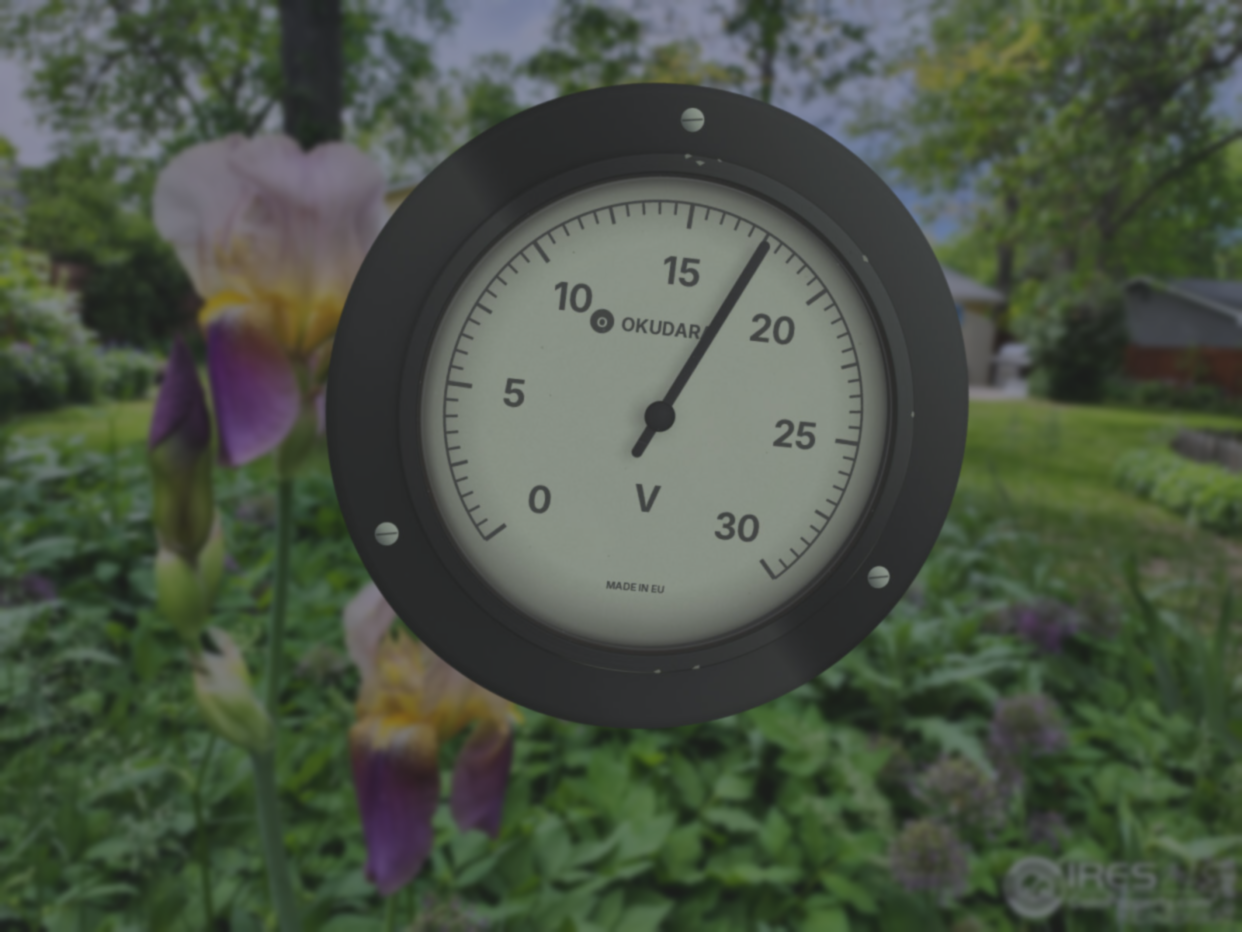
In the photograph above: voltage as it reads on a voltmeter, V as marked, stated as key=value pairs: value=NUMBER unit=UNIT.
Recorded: value=17.5 unit=V
